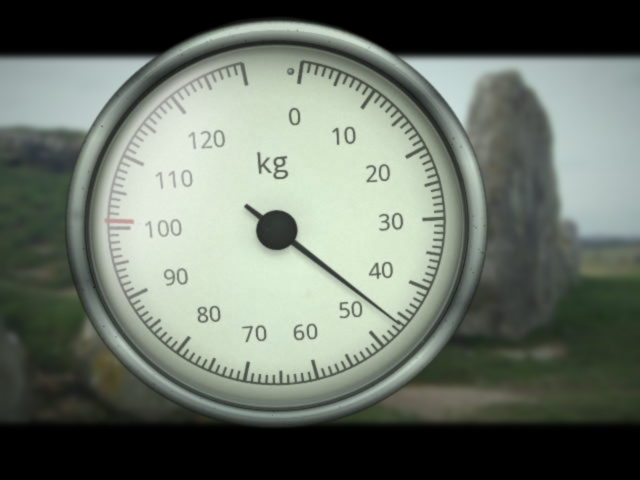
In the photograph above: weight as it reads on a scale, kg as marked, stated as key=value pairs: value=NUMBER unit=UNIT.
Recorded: value=46 unit=kg
